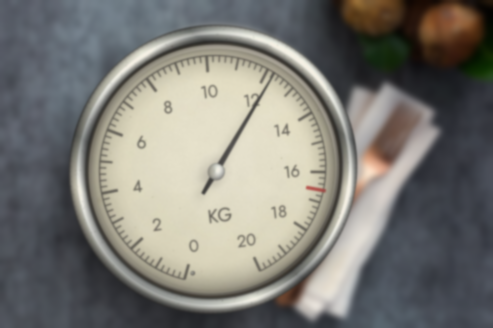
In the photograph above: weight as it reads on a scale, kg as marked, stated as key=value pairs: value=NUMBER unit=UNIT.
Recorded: value=12.2 unit=kg
